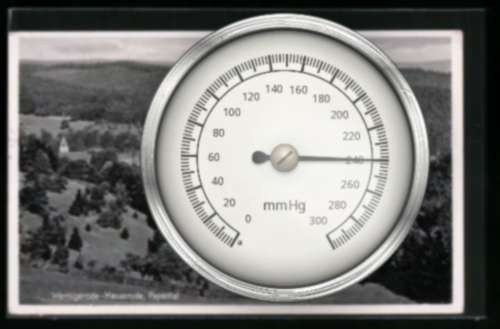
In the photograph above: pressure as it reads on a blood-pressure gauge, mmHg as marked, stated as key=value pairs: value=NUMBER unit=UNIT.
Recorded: value=240 unit=mmHg
